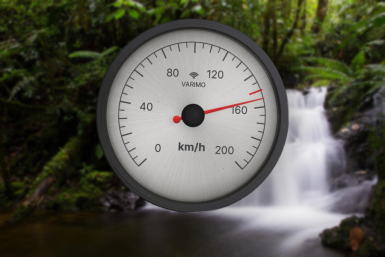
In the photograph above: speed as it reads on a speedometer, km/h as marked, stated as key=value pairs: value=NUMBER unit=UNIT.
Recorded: value=155 unit=km/h
